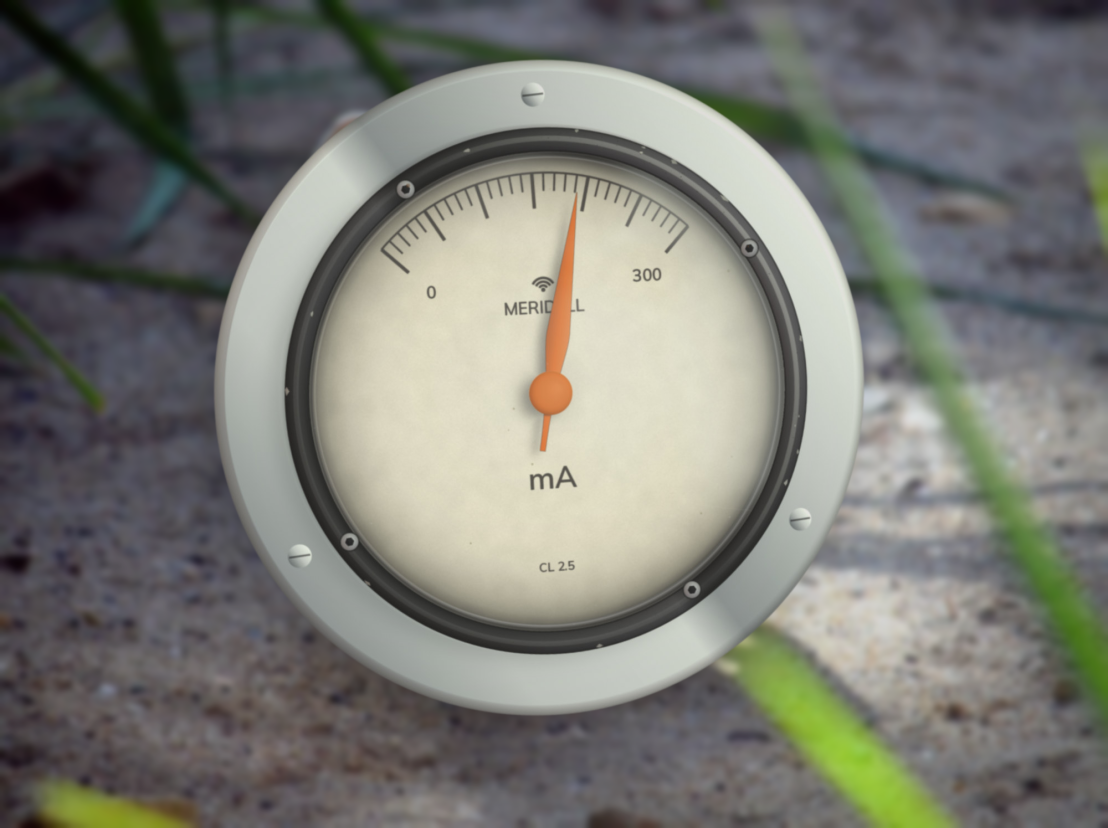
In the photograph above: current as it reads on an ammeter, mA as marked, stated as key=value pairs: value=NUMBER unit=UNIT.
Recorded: value=190 unit=mA
